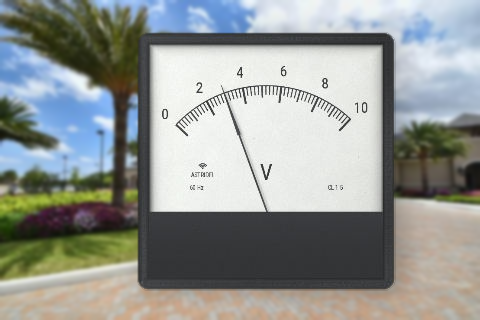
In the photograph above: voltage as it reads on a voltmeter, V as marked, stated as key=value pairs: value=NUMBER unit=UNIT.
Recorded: value=3 unit=V
